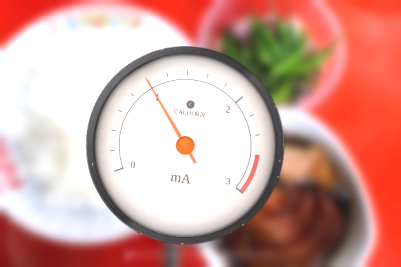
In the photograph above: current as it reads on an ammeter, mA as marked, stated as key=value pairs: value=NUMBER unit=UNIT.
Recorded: value=1 unit=mA
